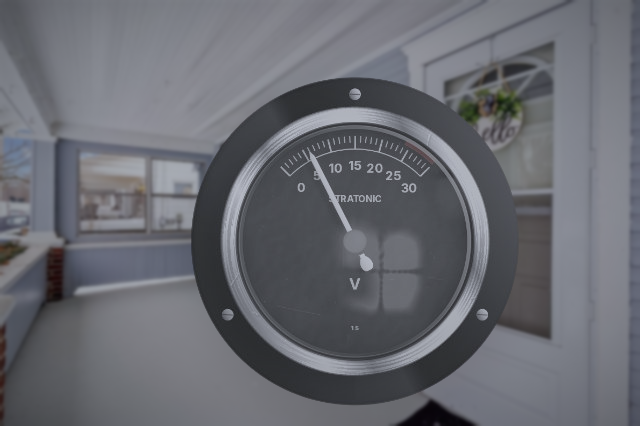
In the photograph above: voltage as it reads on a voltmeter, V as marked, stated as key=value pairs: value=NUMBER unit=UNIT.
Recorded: value=6 unit=V
